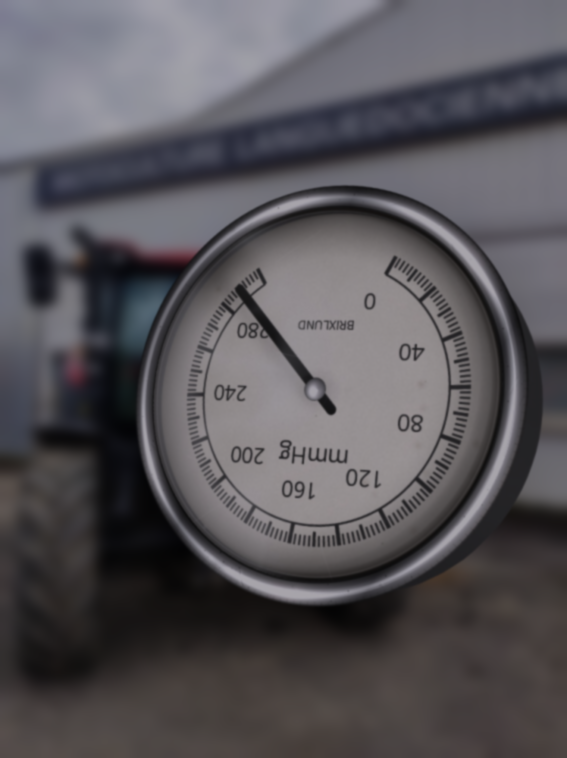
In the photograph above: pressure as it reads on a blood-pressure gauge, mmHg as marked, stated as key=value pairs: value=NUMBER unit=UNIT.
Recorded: value=290 unit=mmHg
